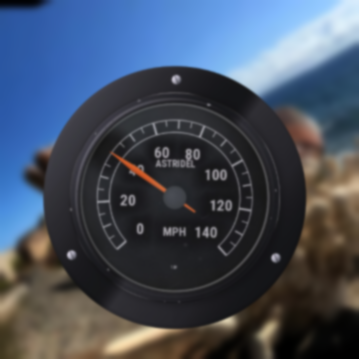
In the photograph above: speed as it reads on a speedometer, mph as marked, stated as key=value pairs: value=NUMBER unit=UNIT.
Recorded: value=40 unit=mph
